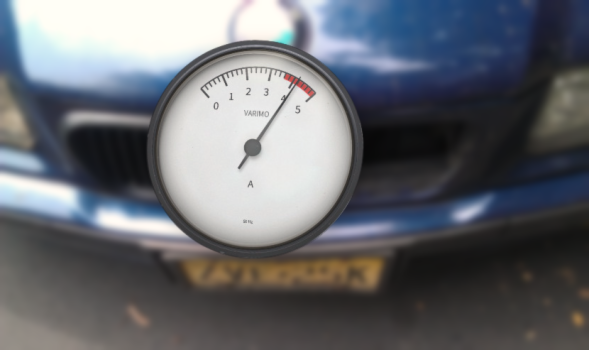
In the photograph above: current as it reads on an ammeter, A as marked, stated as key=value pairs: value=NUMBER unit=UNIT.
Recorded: value=4.2 unit=A
